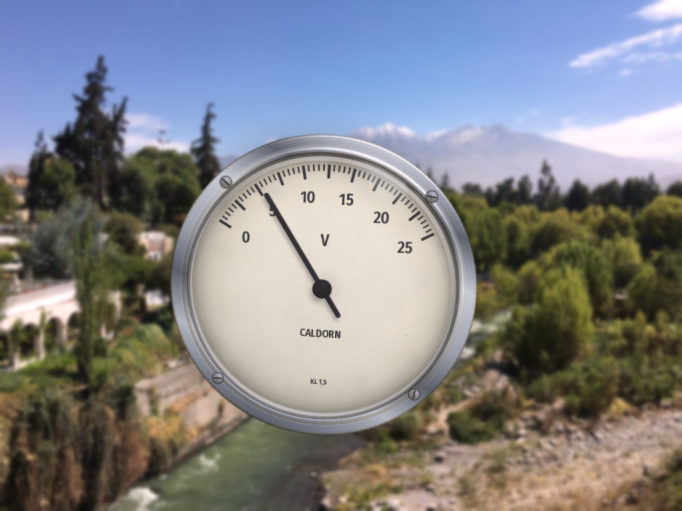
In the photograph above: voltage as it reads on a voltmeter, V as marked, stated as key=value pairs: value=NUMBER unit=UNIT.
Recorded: value=5.5 unit=V
